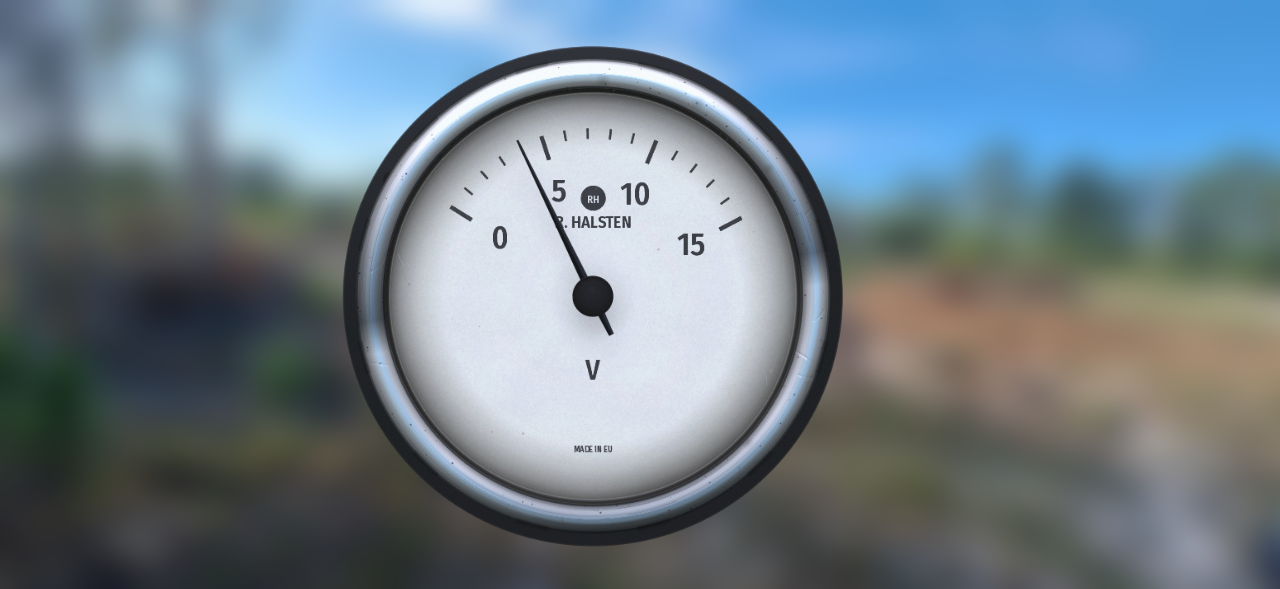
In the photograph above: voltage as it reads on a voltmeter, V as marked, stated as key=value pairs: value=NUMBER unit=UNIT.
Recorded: value=4 unit=V
